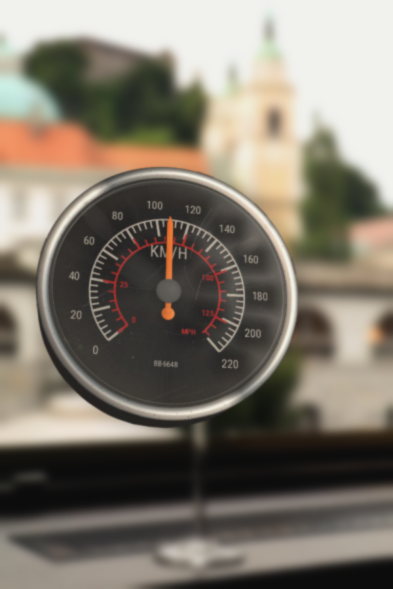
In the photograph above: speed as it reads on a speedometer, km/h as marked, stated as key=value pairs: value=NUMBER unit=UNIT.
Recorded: value=108 unit=km/h
